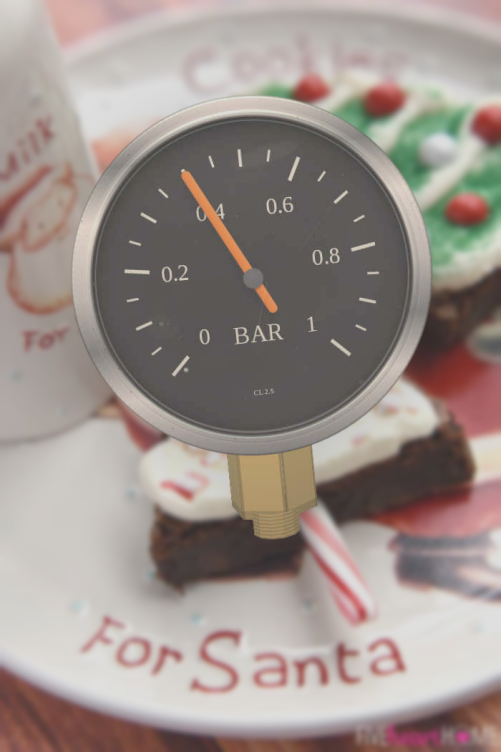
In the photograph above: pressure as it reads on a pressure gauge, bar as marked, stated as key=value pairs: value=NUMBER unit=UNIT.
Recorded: value=0.4 unit=bar
